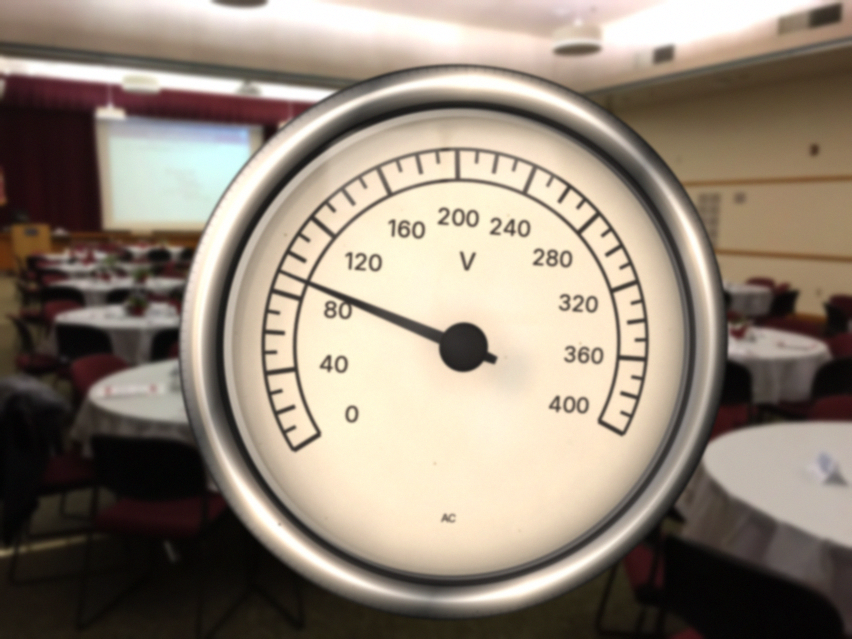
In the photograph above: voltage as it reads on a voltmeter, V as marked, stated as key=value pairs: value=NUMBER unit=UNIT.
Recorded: value=90 unit=V
